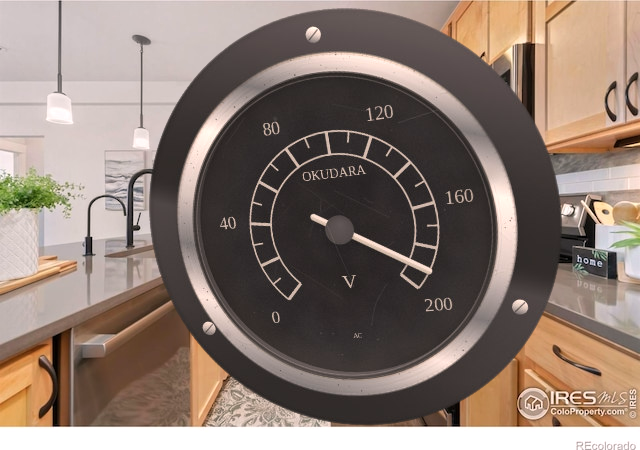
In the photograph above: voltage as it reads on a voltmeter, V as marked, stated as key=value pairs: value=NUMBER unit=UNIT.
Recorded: value=190 unit=V
